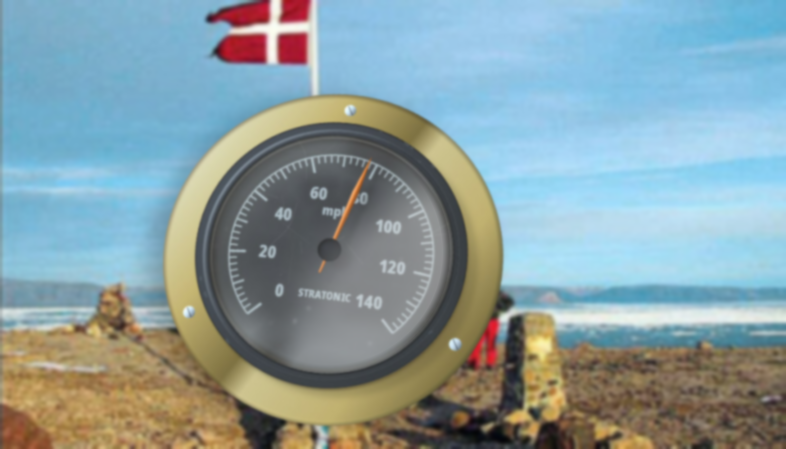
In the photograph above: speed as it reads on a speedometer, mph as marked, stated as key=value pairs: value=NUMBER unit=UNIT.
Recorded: value=78 unit=mph
